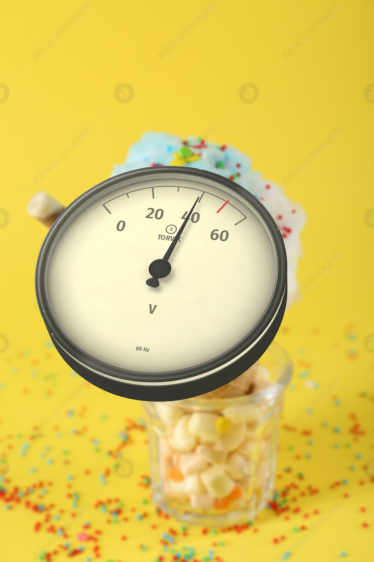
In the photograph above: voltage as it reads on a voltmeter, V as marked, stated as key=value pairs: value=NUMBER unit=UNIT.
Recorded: value=40 unit=V
